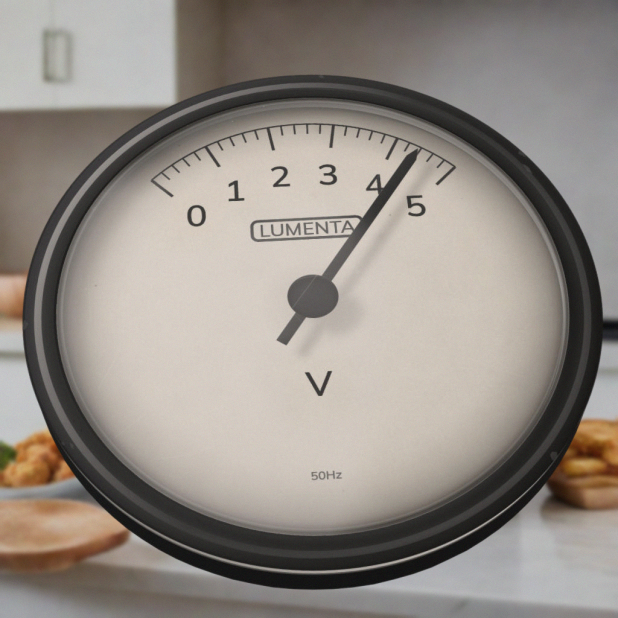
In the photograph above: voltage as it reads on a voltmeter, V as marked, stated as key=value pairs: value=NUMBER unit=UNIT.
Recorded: value=4.4 unit=V
